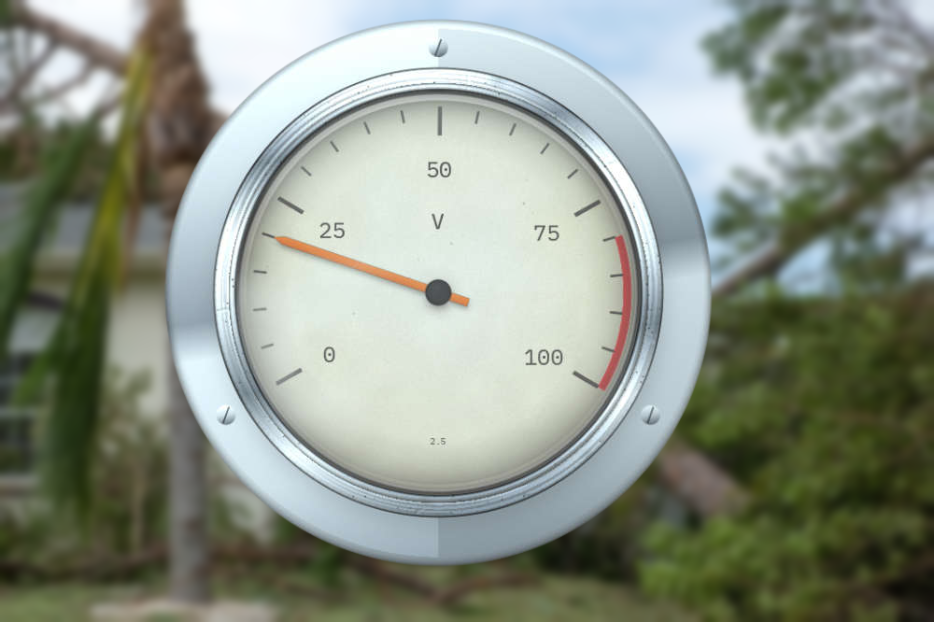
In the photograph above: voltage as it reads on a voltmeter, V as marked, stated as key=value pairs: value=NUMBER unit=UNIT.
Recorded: value=20 unit=V
